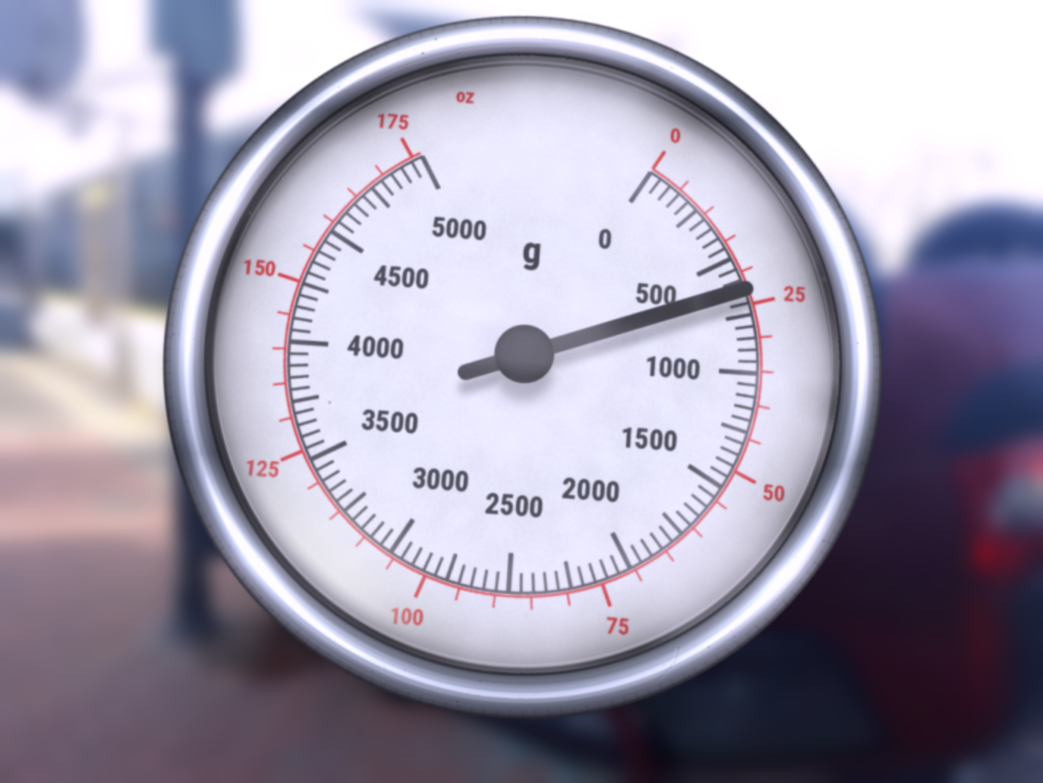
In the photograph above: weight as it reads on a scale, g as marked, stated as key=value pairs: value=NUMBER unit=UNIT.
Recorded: value=650 unit=g
